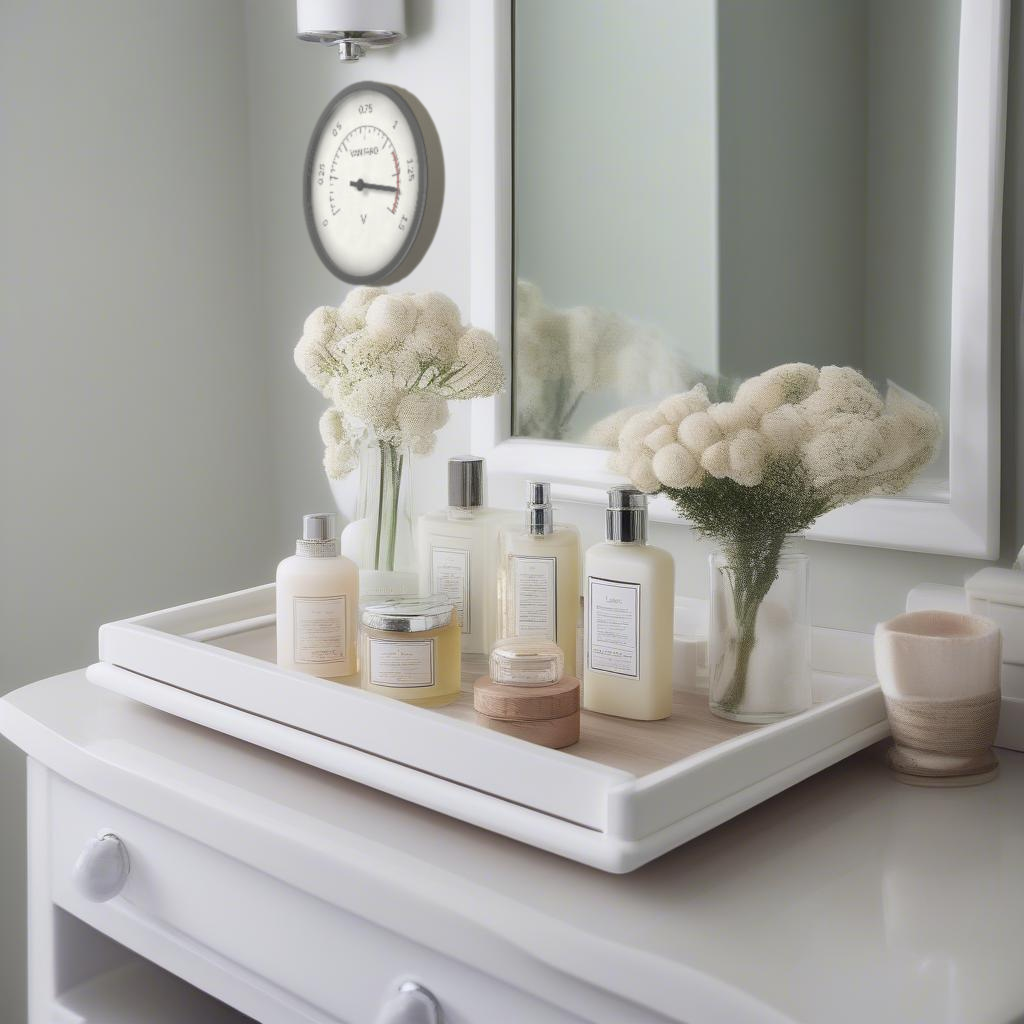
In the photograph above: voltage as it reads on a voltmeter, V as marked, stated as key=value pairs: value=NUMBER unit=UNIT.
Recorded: value=1.35 unit=V
